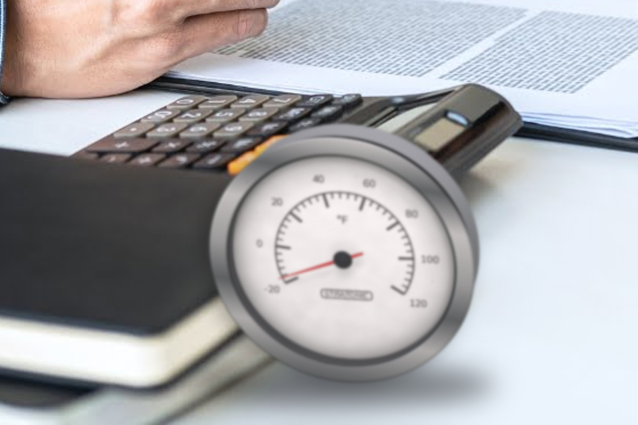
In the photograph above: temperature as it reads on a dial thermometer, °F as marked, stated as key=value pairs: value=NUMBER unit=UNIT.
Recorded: value=-16 unit=°F
